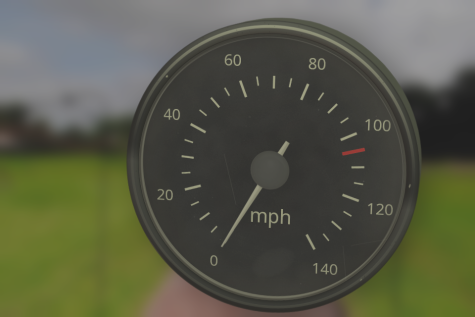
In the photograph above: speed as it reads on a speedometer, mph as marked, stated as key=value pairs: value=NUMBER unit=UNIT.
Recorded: value=0 unit=mph
